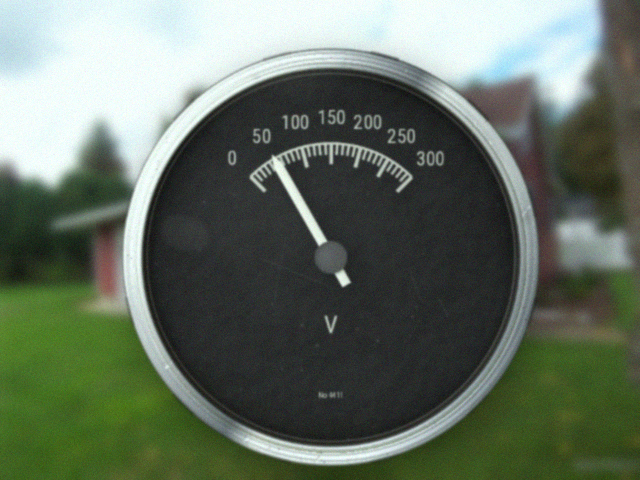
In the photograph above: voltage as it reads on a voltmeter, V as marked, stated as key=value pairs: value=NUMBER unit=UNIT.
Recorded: value=50 unit=V
